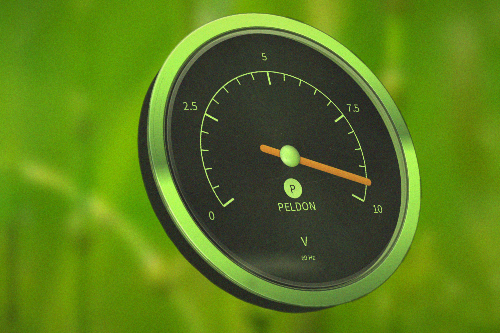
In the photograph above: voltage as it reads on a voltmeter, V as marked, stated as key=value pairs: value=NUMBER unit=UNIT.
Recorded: value=9.5 unit=V
